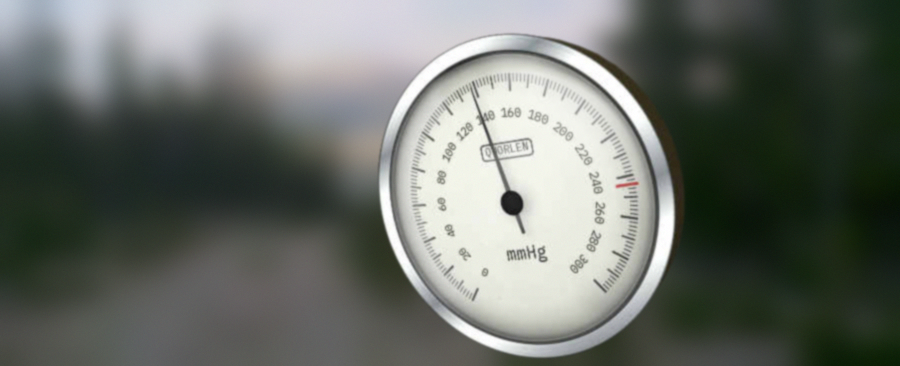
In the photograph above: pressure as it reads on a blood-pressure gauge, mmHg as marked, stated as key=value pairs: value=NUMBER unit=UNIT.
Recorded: value=140 unit=mmHg
